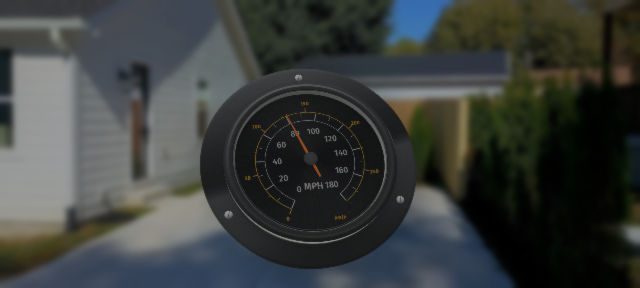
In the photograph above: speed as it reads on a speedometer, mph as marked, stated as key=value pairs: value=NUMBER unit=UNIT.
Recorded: value=80 unit=mph
